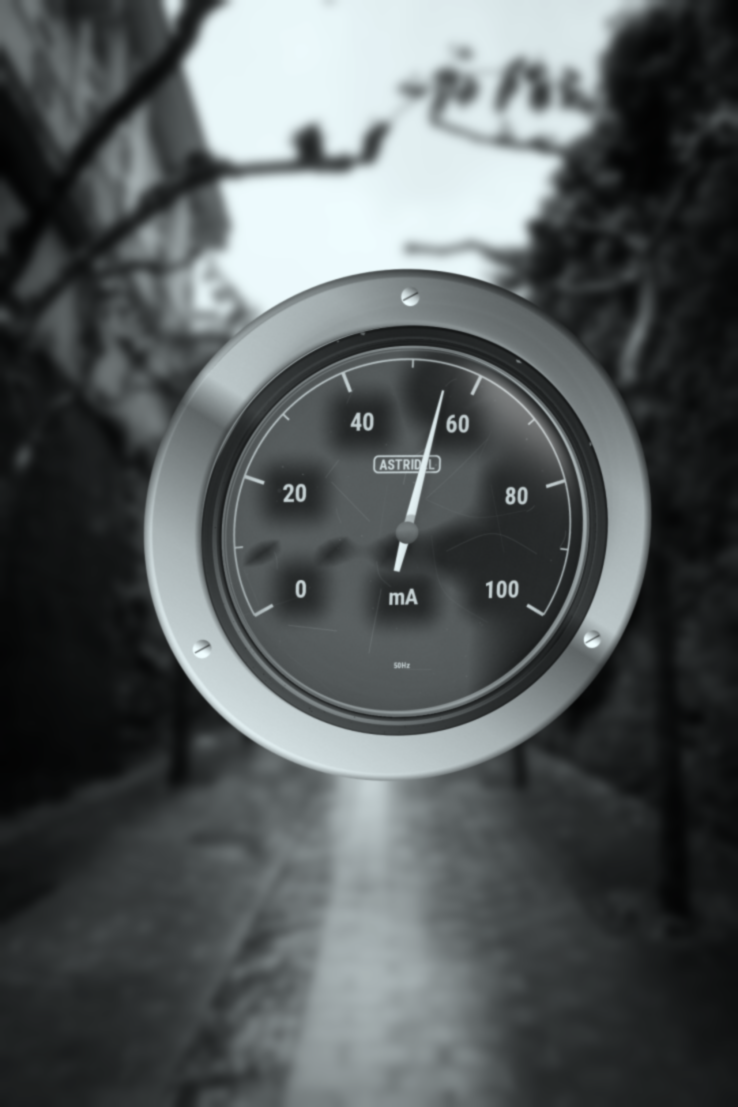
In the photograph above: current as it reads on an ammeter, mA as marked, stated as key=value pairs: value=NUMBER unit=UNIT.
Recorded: value=55 unit=mA
